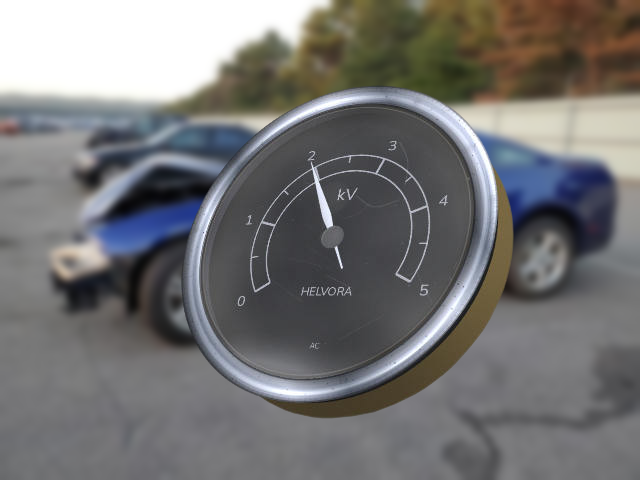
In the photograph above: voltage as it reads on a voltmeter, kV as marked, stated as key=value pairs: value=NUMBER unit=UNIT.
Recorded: value=2 unit=kV
